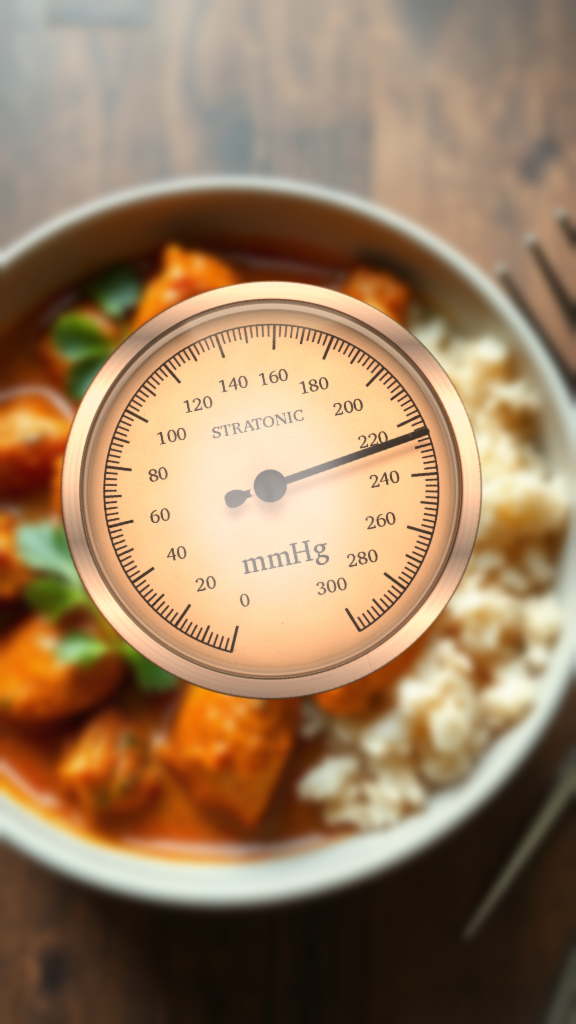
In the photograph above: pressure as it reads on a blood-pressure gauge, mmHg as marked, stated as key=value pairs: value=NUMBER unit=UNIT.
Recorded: value=226 unit=mmHg
